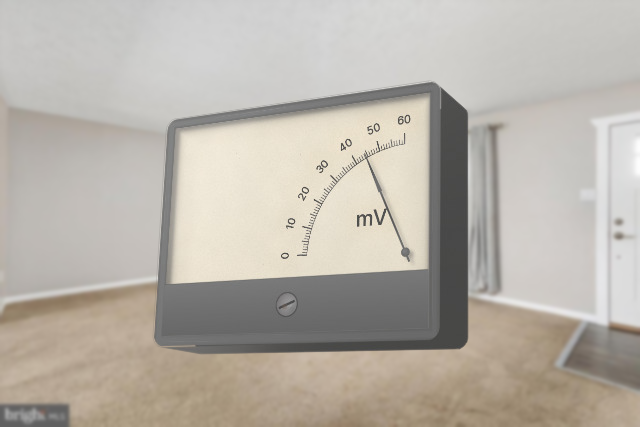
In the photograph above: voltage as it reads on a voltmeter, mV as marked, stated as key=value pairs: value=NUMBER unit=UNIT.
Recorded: value=45 unit=mV
